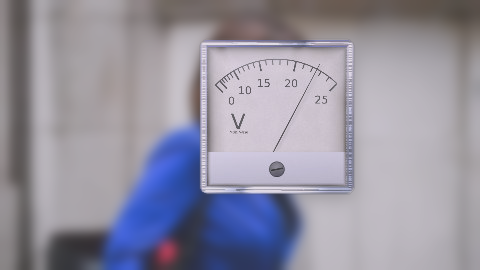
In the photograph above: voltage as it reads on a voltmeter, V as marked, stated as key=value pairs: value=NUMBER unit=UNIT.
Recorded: value=22.5 unit=V
